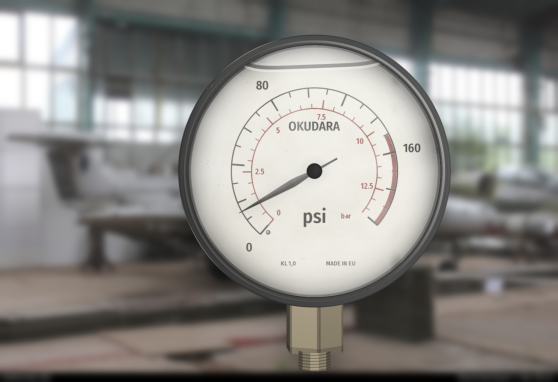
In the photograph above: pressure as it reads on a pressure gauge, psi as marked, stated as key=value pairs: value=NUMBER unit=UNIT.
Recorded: value=15 unit=psi
